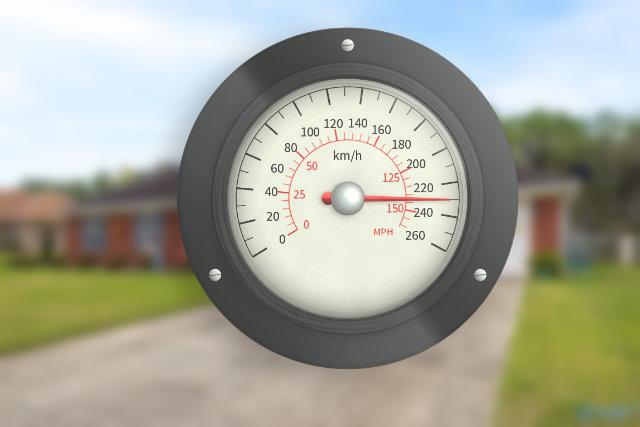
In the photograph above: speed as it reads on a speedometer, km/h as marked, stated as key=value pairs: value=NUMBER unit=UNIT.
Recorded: value=230 unit=km/h
